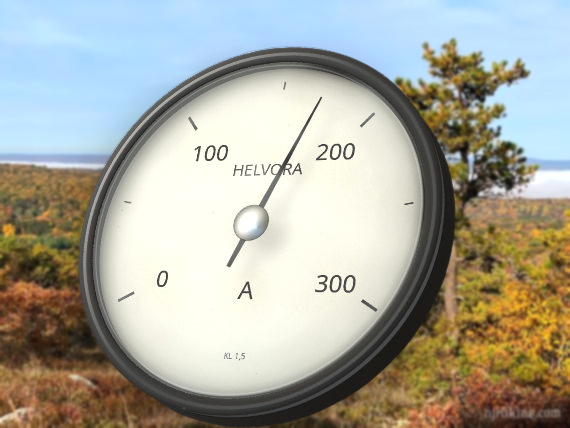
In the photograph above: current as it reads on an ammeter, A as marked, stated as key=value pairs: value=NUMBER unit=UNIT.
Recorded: value=175 unit=A
